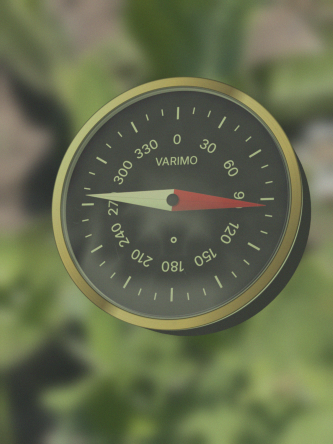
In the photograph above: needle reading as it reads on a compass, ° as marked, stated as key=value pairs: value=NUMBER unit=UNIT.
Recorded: value=95 unit=°
